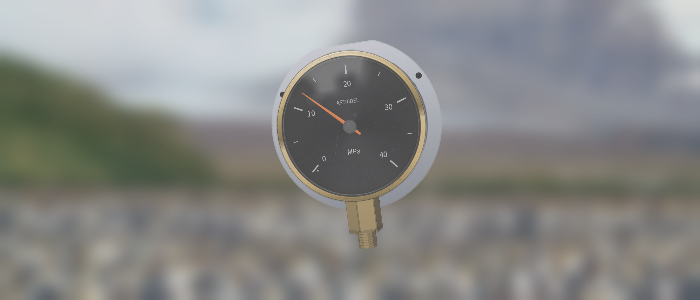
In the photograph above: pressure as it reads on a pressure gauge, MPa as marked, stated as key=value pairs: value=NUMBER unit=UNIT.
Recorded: value=12.5 unit=MPa
